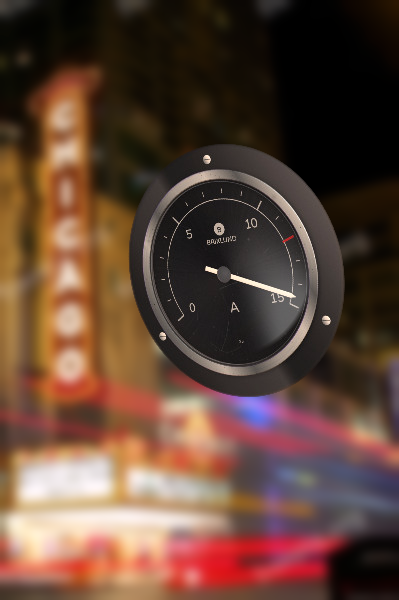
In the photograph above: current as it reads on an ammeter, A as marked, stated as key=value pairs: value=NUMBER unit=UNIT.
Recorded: value=14.5 unit=A
